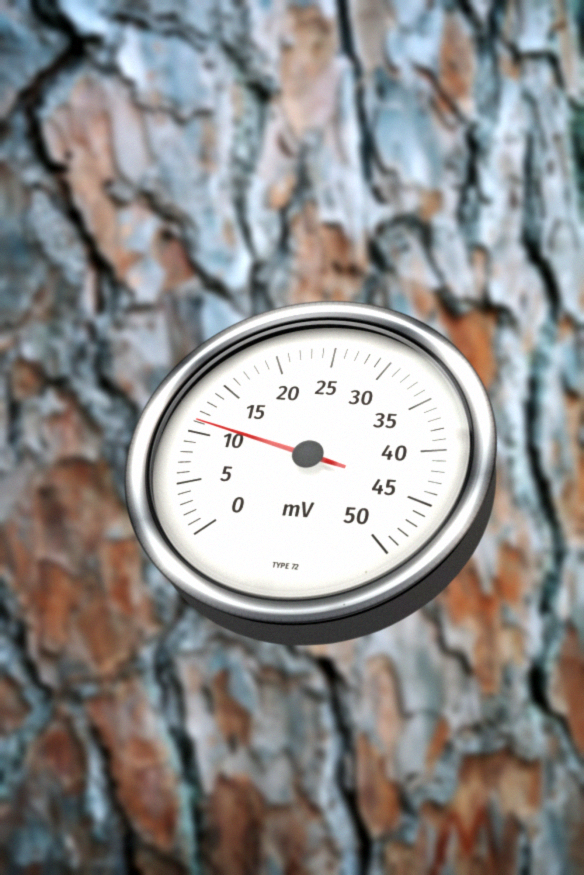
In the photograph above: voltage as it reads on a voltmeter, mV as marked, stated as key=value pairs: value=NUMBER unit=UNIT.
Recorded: value=11 unit=mV
